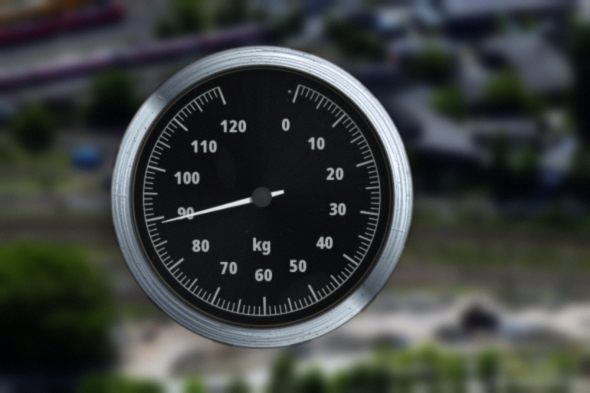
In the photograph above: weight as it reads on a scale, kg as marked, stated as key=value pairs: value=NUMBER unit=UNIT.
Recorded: value=89 unit=kg
